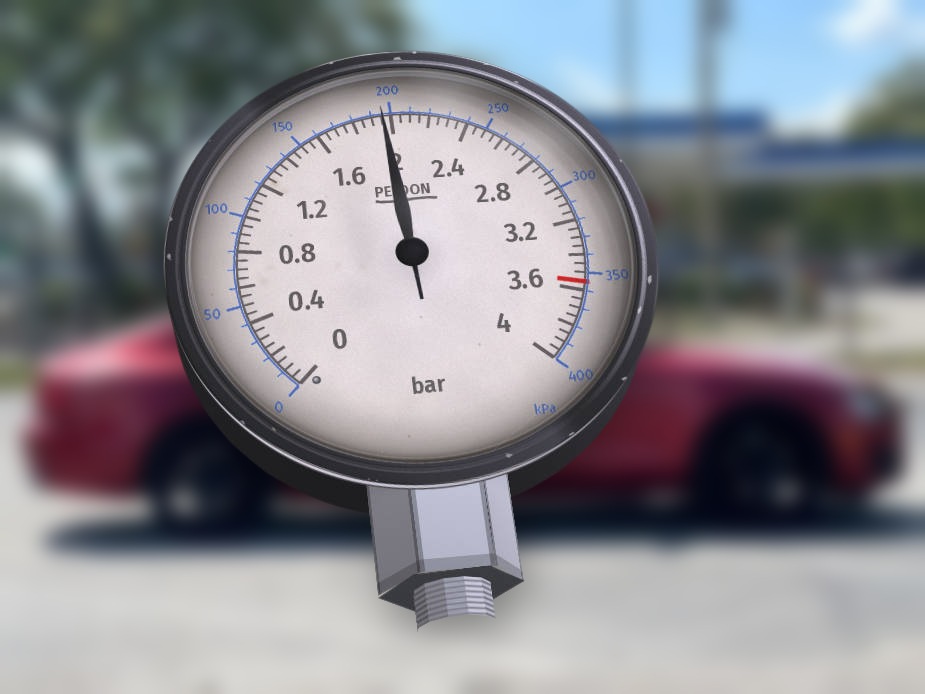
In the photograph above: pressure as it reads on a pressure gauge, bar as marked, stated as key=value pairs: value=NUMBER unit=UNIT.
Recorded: value=1.95 unit=bar
